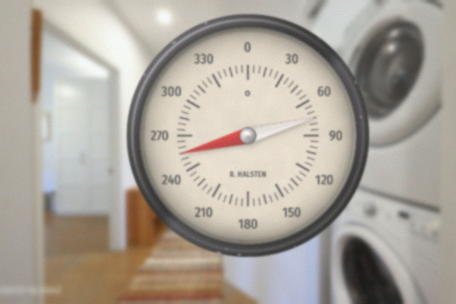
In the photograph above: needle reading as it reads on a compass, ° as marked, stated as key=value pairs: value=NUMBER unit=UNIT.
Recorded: value=255 unit=°
